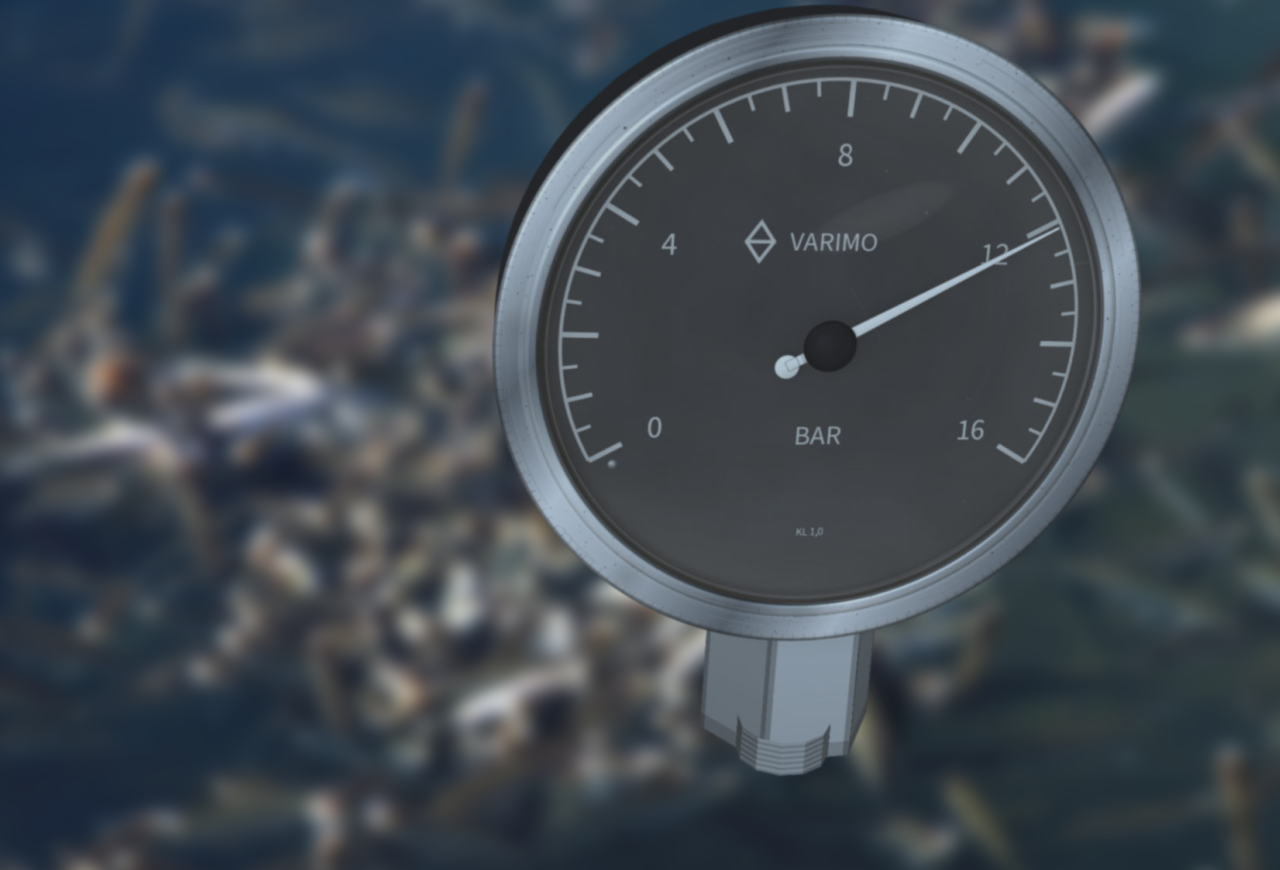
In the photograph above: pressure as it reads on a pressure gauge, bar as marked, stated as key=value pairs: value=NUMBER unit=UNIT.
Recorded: value=12 unit=bar
